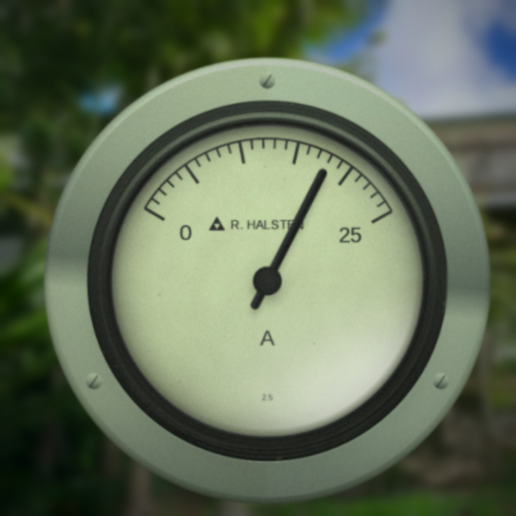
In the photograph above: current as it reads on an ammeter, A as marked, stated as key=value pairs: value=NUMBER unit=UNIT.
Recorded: value=18 unit=A
